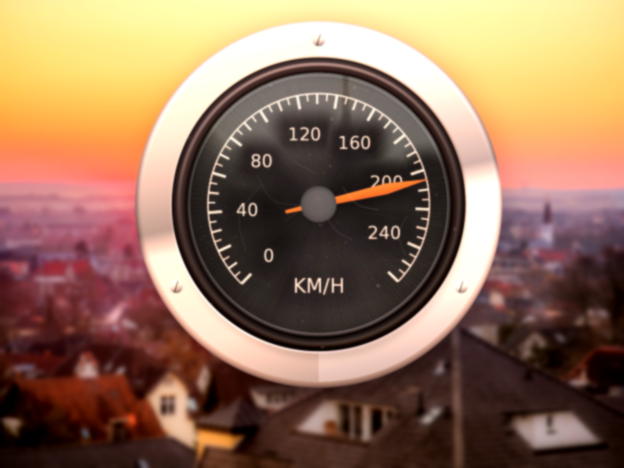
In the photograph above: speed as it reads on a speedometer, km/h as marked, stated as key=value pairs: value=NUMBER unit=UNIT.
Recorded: value=205 unit=km/h
